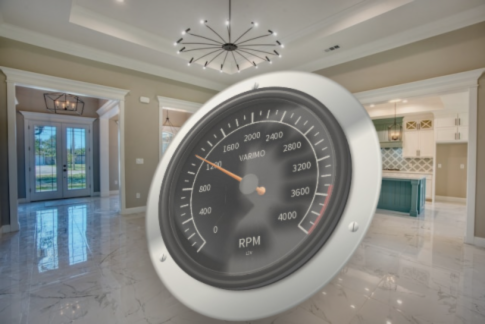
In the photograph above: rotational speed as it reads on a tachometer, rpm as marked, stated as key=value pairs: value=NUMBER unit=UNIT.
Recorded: value=1200 unit=rpm
